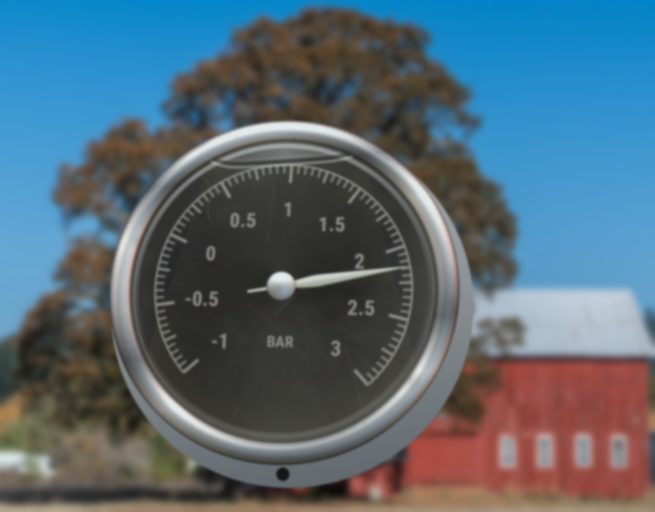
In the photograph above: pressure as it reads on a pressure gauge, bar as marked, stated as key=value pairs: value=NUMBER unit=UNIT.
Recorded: value=2.15 unit=bar
